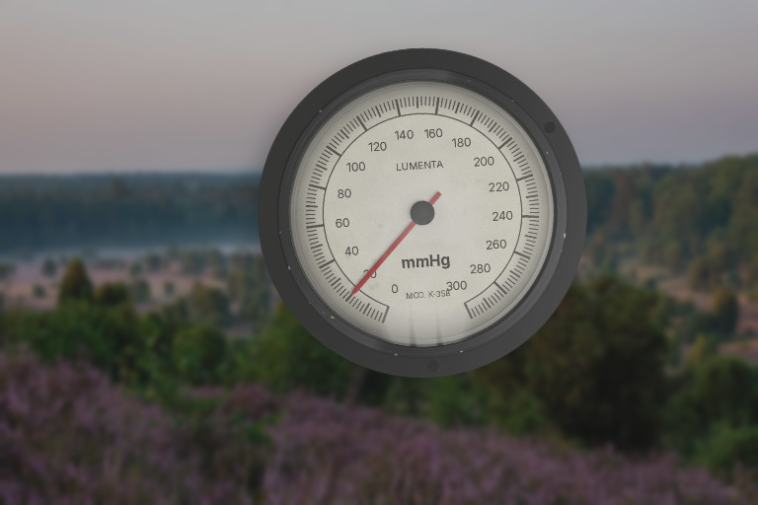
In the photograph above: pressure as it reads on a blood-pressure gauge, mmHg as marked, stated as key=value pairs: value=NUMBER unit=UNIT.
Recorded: value=20 unit=mmHg
